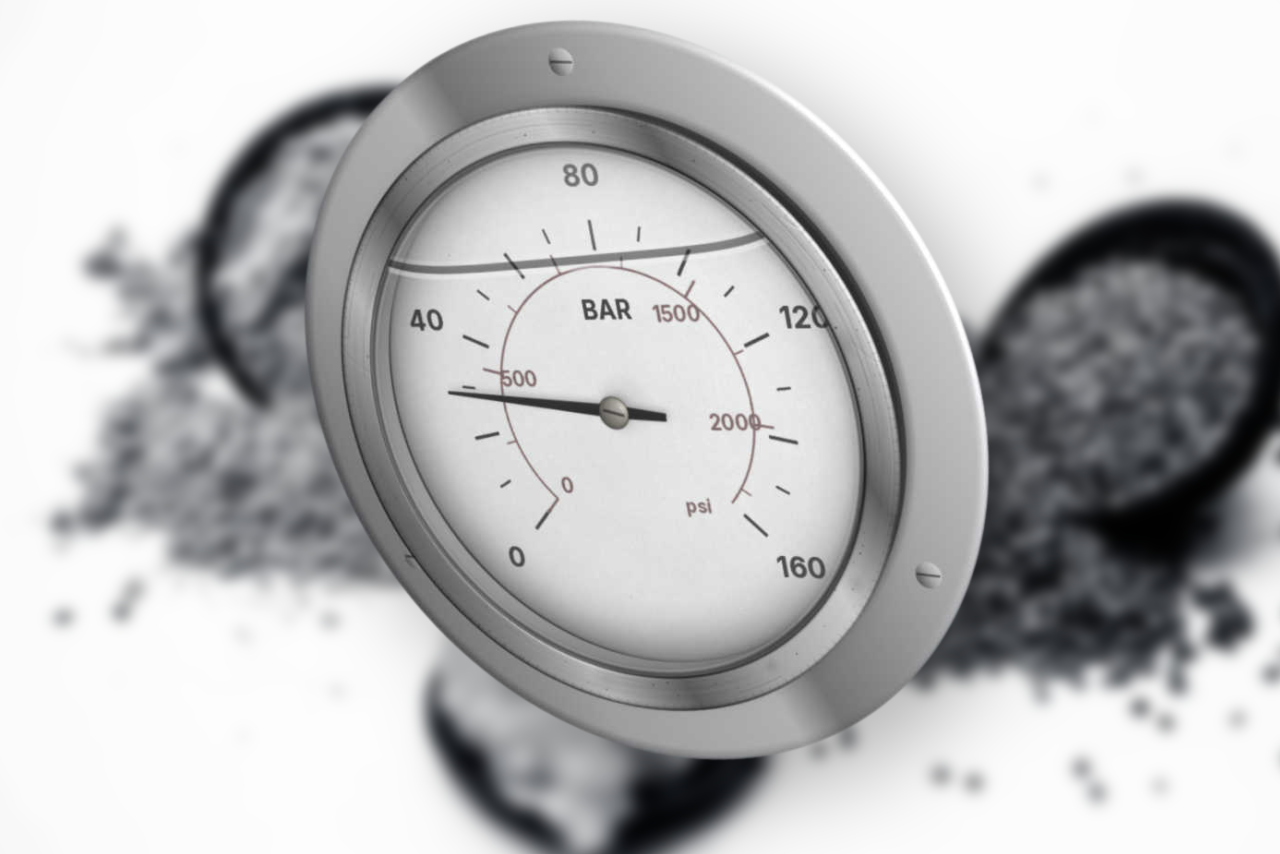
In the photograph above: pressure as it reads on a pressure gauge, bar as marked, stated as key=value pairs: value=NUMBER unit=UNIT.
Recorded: value=30 unit=bar
